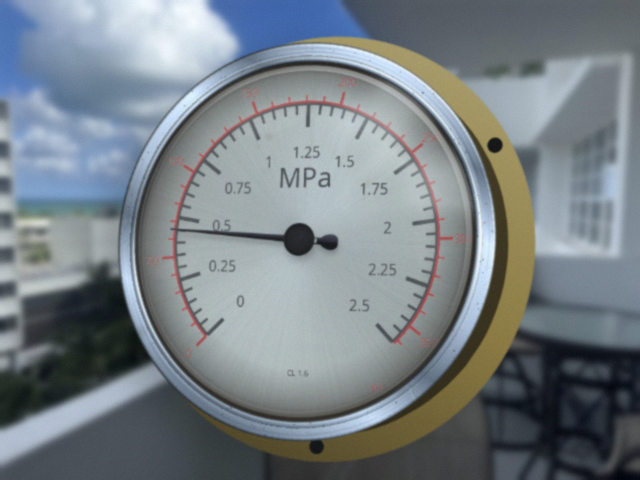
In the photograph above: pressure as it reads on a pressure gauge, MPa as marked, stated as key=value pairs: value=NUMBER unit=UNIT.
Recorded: value=0.45 unit=MPa
